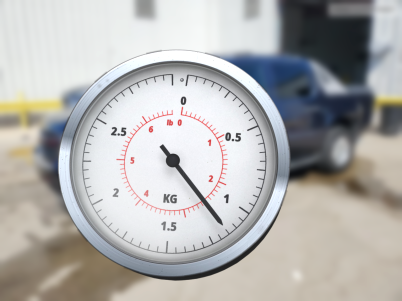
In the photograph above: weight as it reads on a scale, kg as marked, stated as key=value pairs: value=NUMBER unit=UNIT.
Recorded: value=1.15 unit=kg
